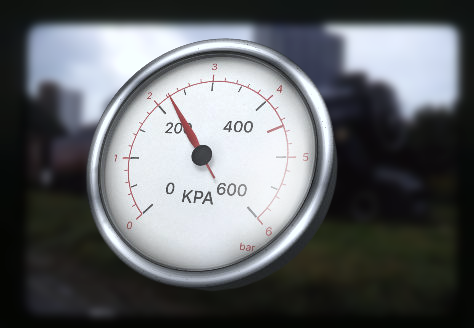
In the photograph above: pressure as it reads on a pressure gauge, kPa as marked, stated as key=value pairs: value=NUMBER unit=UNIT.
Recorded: value=225 unit=kPa
